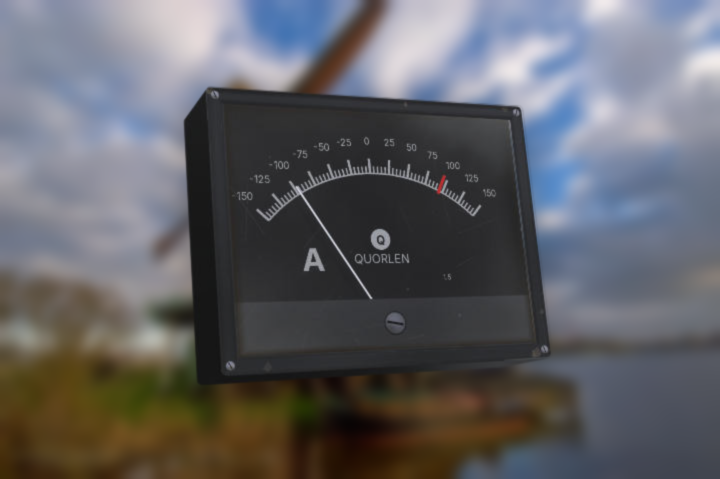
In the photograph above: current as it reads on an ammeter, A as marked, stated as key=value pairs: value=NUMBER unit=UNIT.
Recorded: value=-100 unit=A
